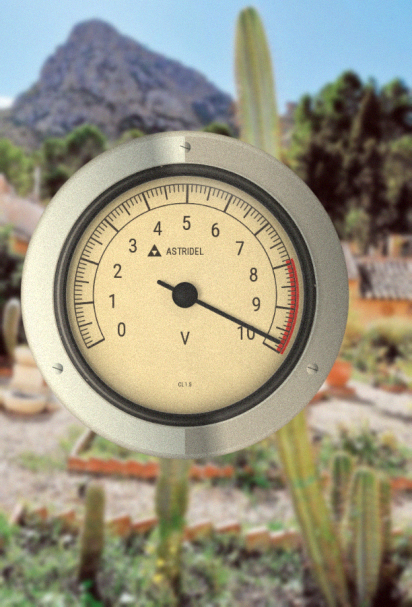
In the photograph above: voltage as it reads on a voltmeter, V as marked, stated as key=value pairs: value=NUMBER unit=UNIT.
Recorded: value=9.8 unit=V
